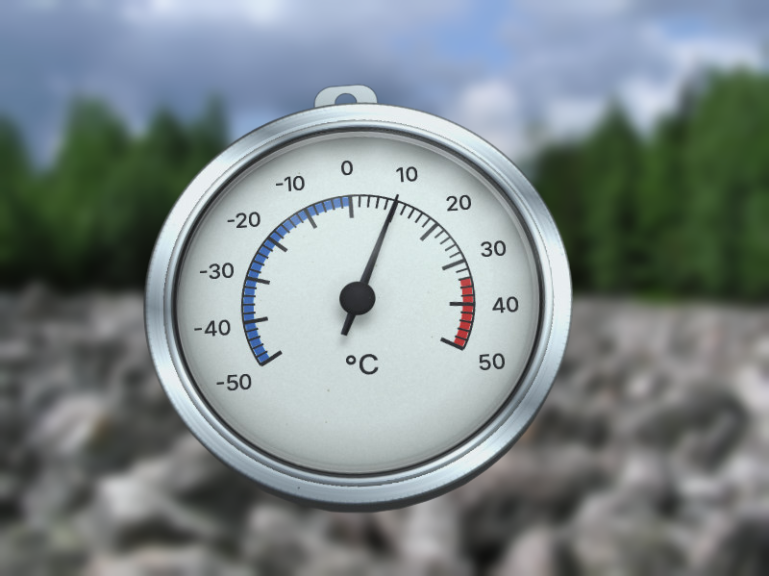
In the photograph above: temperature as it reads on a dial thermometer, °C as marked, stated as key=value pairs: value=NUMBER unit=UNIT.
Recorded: value=10 unit=°C
